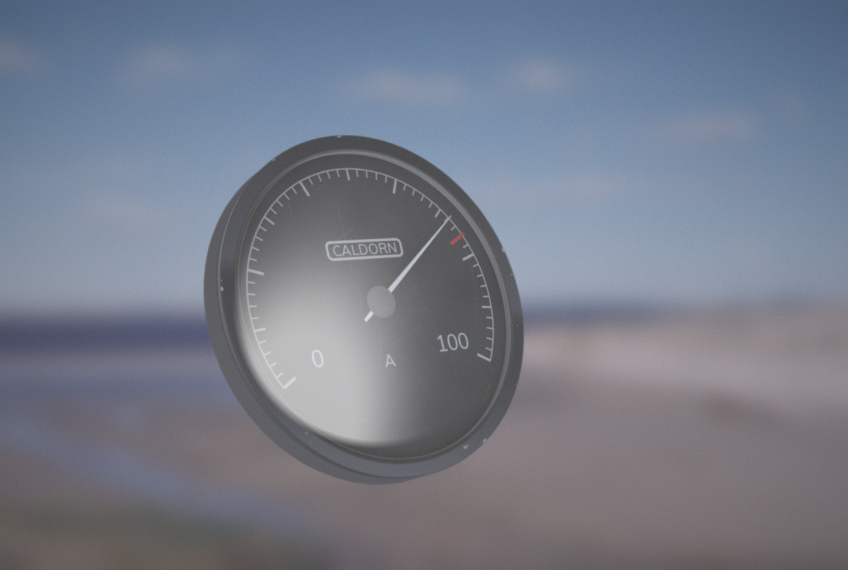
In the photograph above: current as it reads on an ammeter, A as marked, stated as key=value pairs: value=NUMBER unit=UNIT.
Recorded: value=72 unit=A
